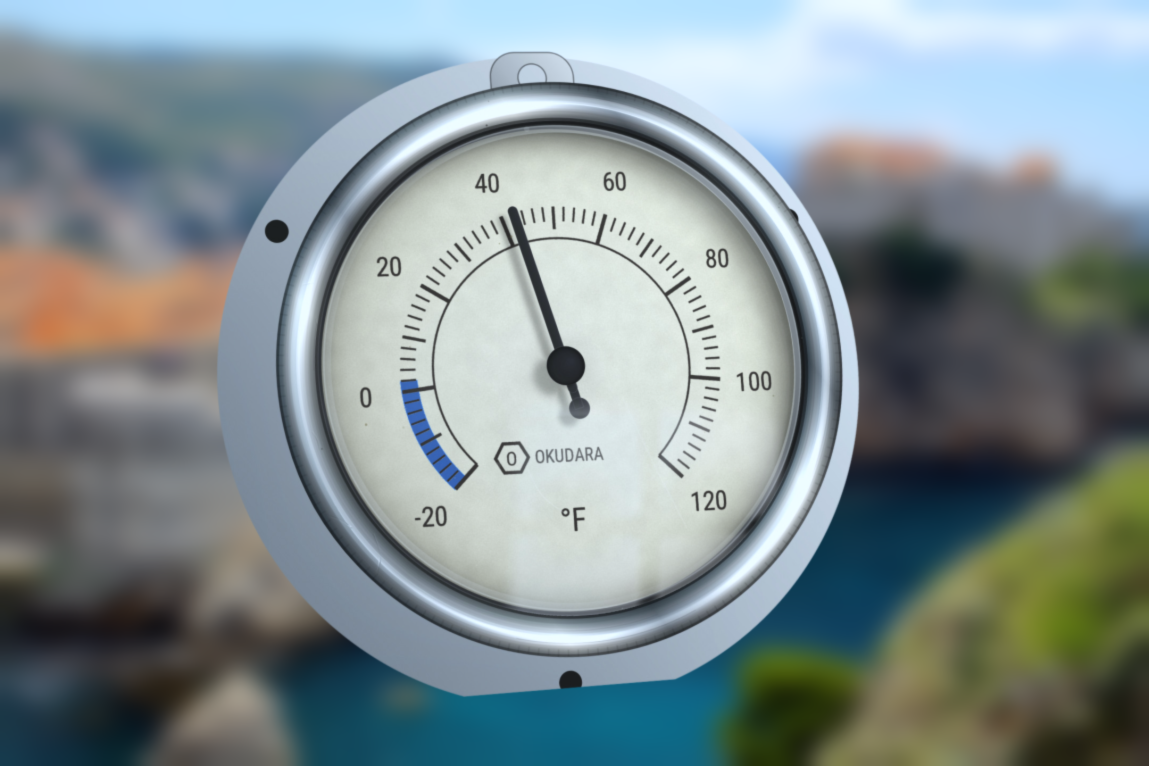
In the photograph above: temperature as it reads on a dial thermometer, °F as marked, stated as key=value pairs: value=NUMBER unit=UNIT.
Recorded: value=42 unit=°F
